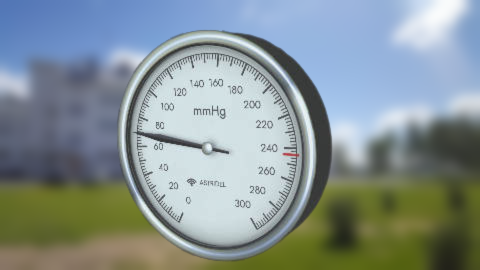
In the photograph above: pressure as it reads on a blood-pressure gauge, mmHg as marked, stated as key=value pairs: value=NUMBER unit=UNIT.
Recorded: value=70 unit=mmHg
